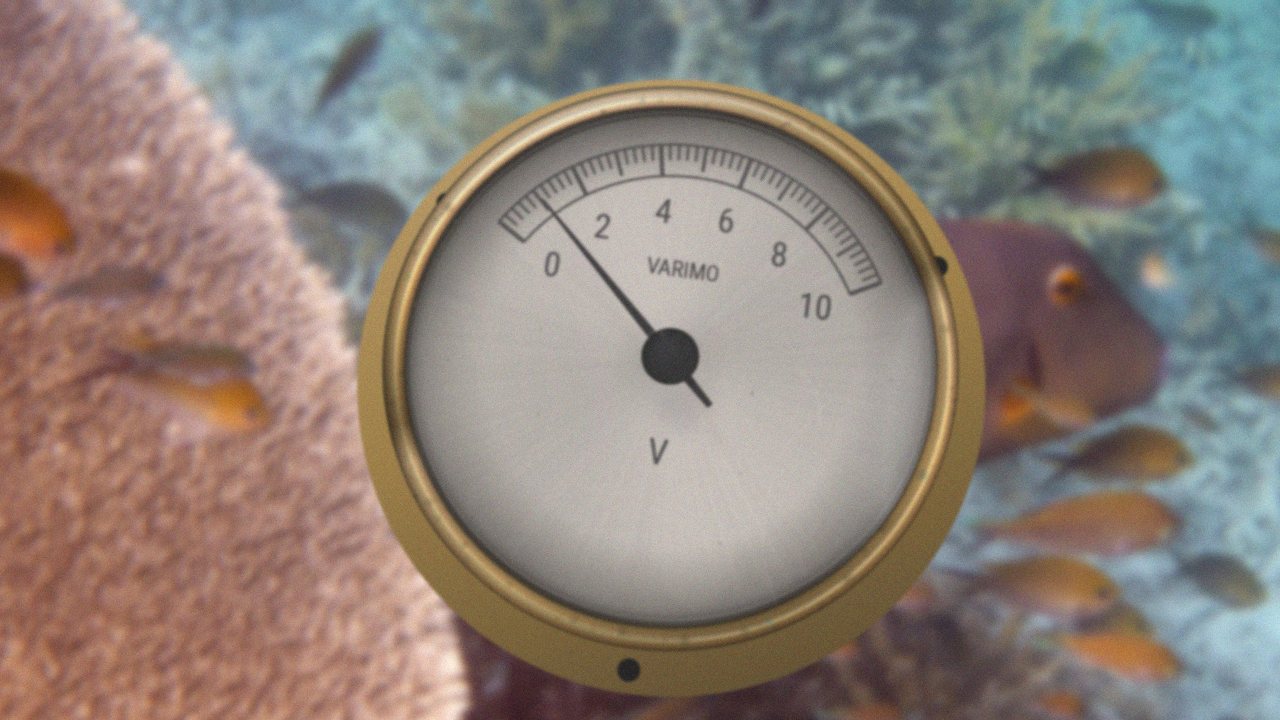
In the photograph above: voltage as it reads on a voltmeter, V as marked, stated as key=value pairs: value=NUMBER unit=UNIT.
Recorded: value=1 unit=V
